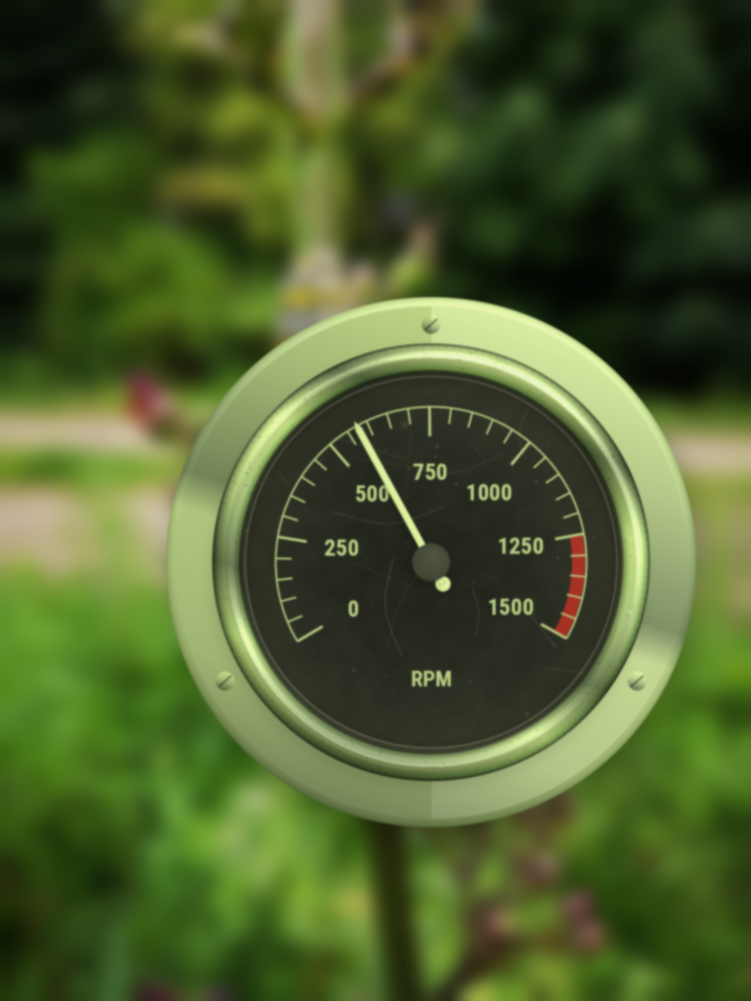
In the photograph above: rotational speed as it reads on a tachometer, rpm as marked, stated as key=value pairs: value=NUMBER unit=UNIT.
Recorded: value=575 unit=rpm
